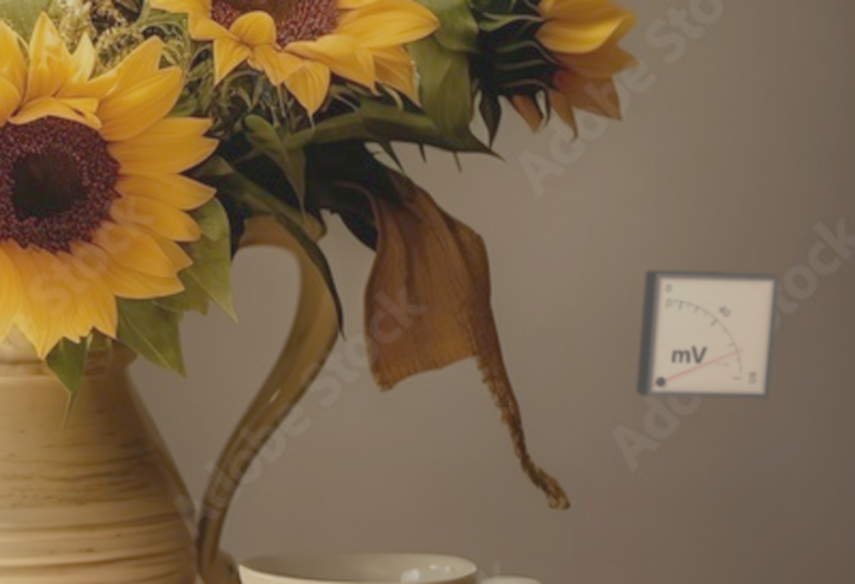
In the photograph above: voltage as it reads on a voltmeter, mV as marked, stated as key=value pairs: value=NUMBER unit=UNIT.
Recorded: value=52.5 unit=mV
